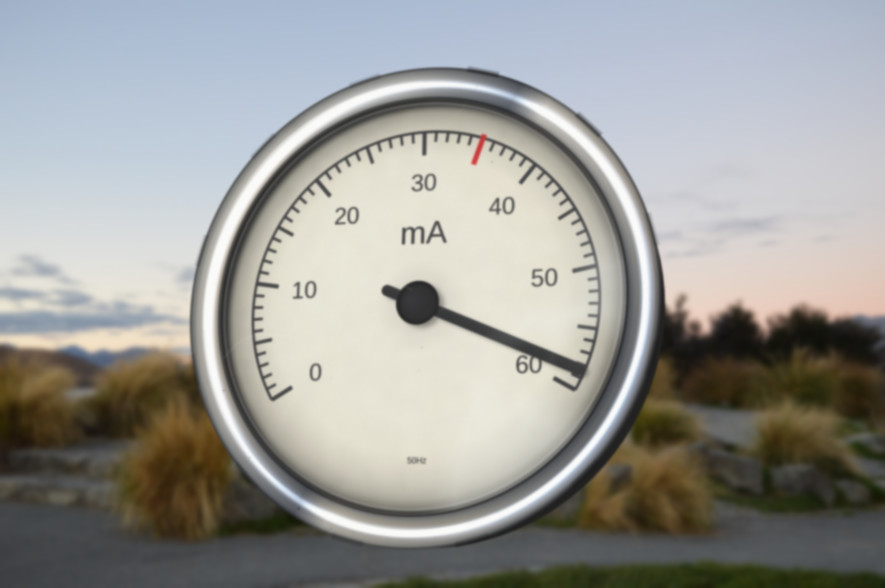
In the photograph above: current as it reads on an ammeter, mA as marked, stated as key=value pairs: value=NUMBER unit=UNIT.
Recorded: value=58.5 unit=mA
